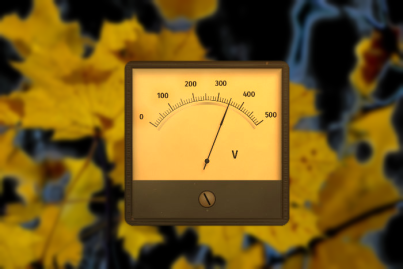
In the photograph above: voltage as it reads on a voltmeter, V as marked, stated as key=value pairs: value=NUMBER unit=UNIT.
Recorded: value=350 unit=V
